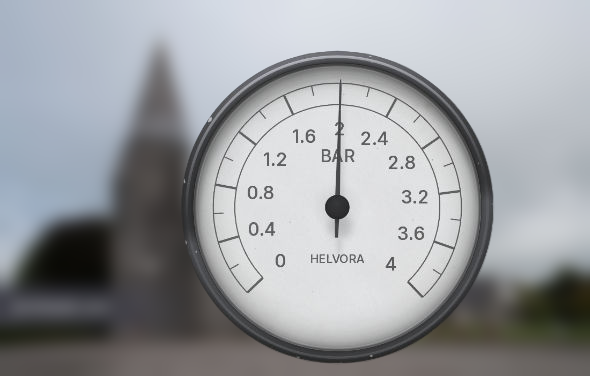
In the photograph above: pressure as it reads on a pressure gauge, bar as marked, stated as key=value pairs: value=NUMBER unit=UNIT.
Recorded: value=2 unit=bar
